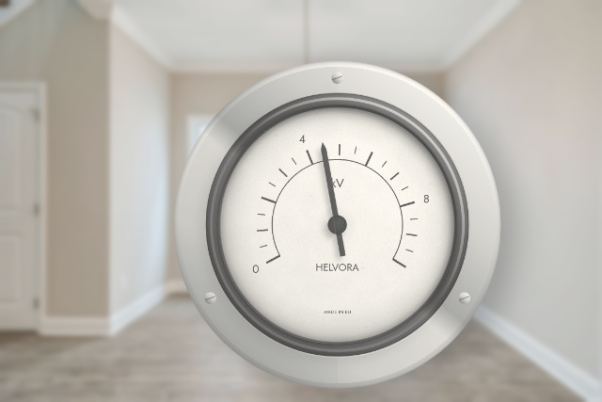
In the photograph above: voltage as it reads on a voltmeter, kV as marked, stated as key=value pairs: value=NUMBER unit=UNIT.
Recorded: value=4.5 unit=kV
